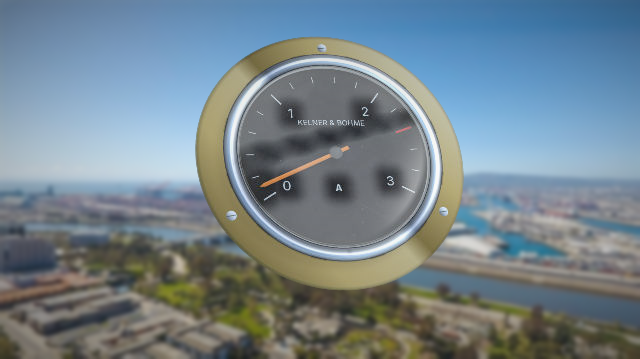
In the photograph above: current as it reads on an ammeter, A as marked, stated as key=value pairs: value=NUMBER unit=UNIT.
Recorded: value=0.1 unit=A
